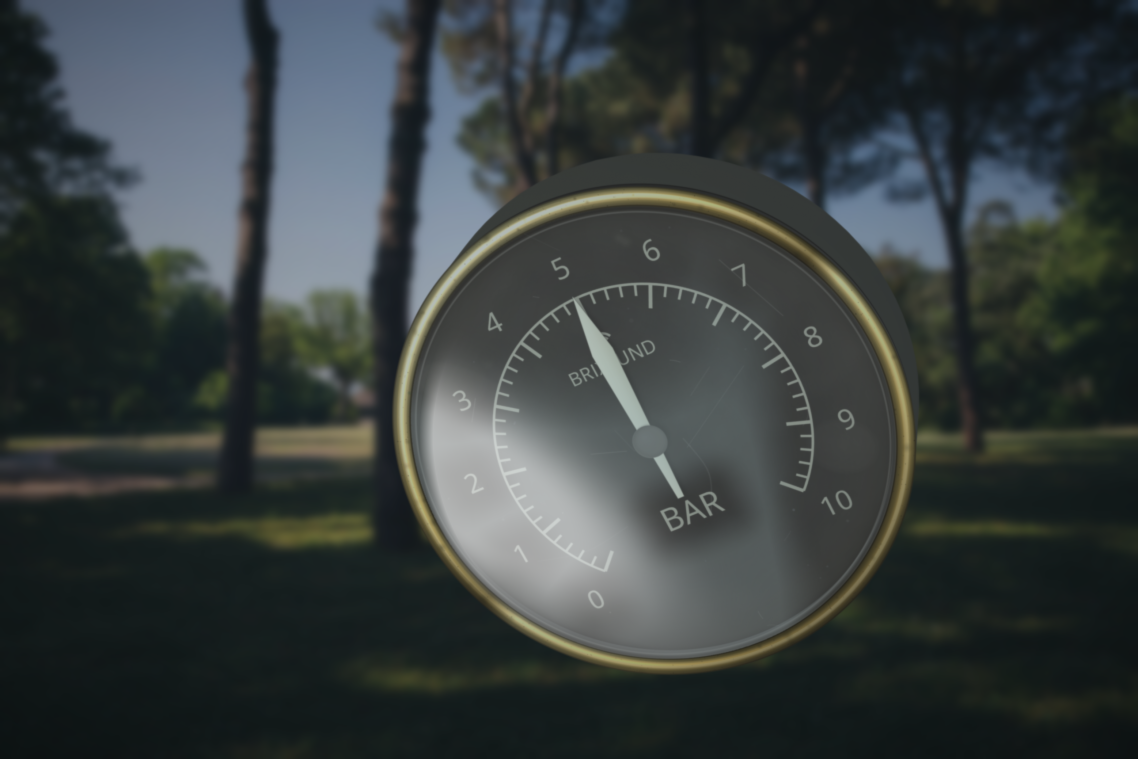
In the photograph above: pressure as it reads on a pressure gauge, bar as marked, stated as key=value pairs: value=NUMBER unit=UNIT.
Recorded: value=5 unit=bar
